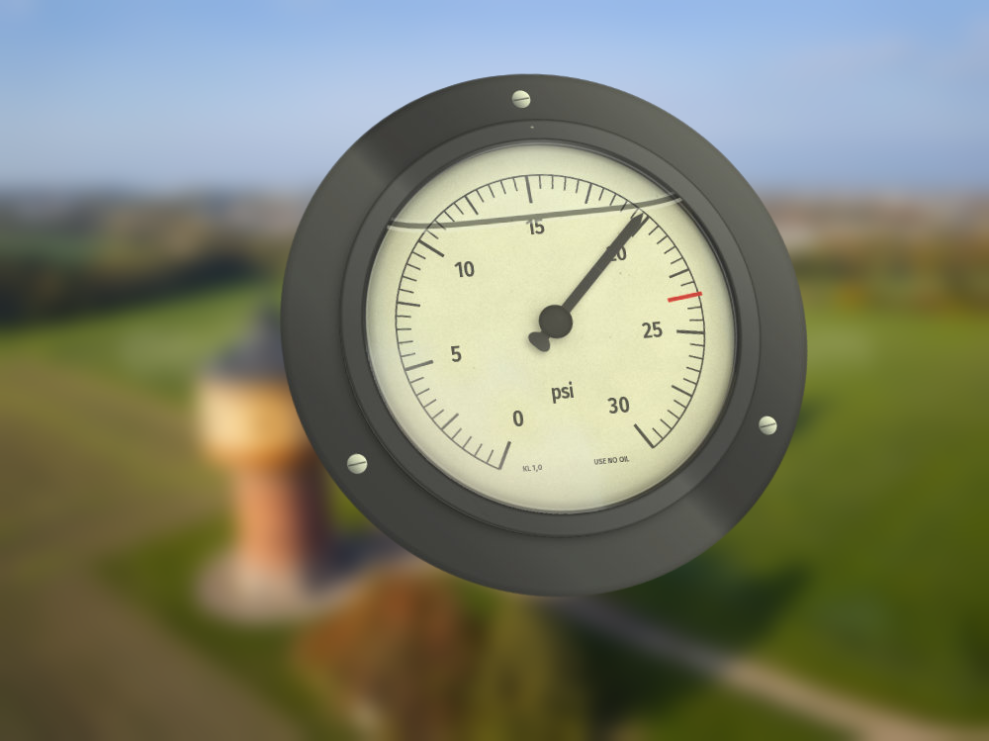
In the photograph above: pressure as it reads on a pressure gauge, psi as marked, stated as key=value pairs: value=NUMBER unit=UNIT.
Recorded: value=19.75 unit=psi
